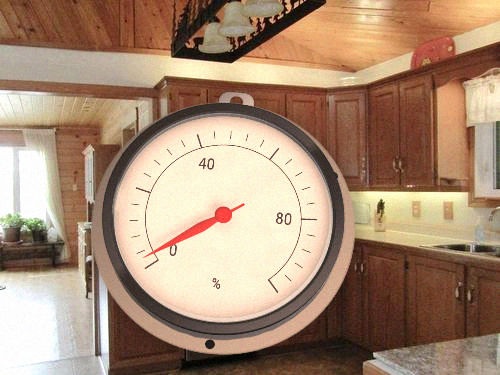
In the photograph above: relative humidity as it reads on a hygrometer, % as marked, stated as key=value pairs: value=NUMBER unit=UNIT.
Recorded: value=2 unit=%
